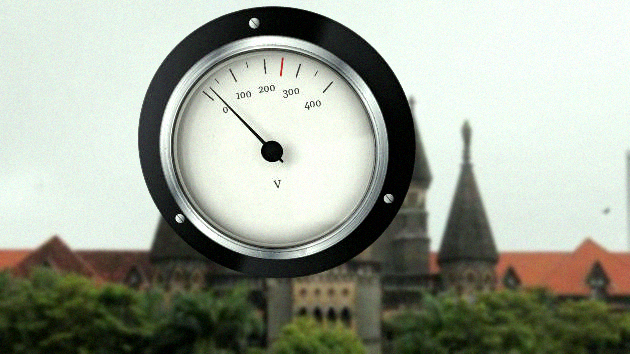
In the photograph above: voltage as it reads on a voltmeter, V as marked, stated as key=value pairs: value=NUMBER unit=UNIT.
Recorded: value=25 unit=V
